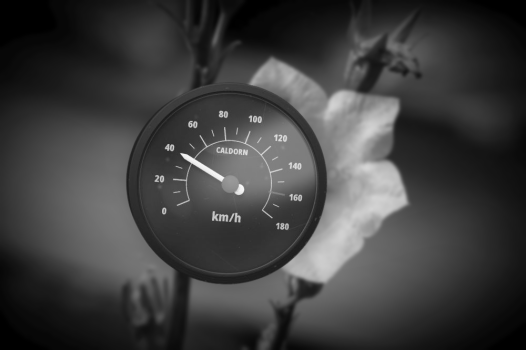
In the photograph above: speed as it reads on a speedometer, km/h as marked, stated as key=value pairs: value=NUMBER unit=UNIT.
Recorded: value=40 unit=km/h
